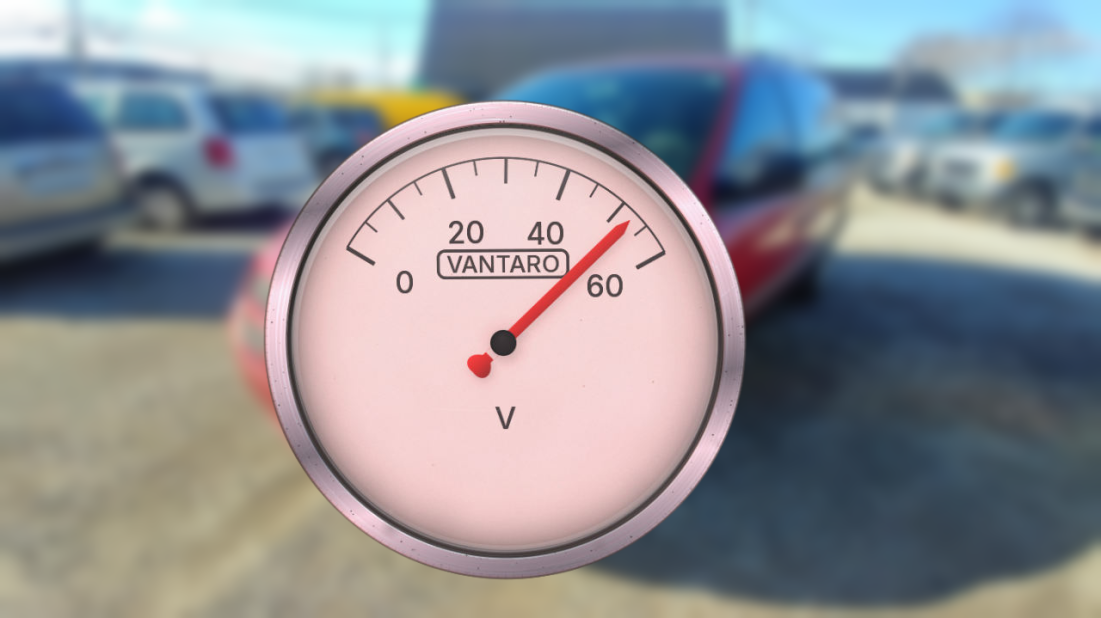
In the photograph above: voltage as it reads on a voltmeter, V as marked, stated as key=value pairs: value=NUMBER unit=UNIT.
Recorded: value=52.5 unit=V
